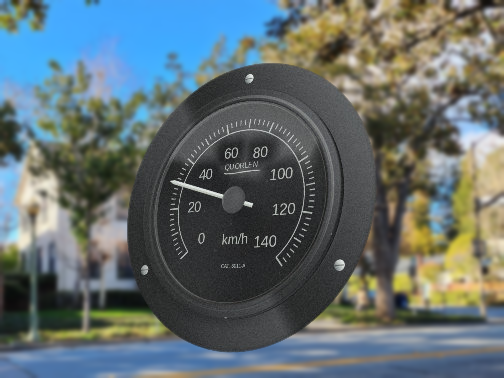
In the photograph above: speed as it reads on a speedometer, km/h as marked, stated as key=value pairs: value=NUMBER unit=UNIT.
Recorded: value=30 unit=km/h
